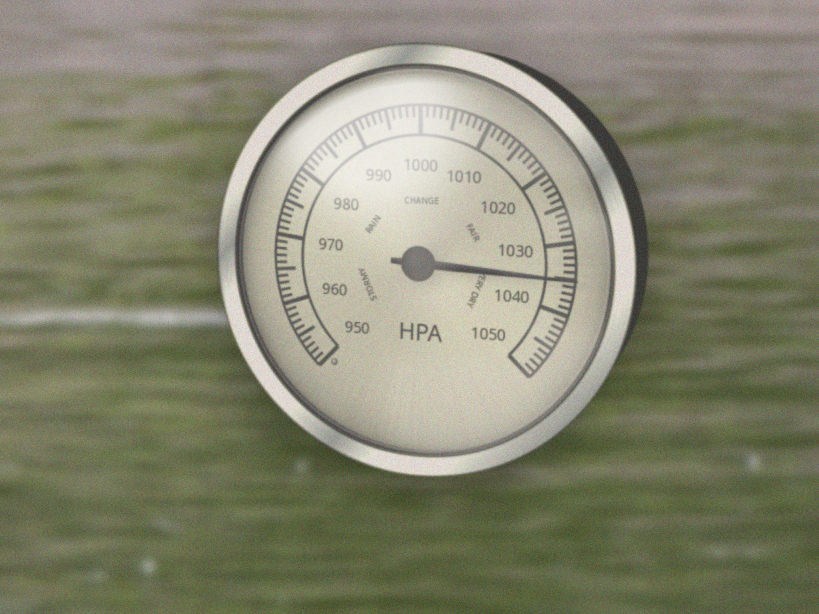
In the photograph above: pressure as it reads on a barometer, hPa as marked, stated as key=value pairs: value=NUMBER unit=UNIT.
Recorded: value=1035 unit=hPa
